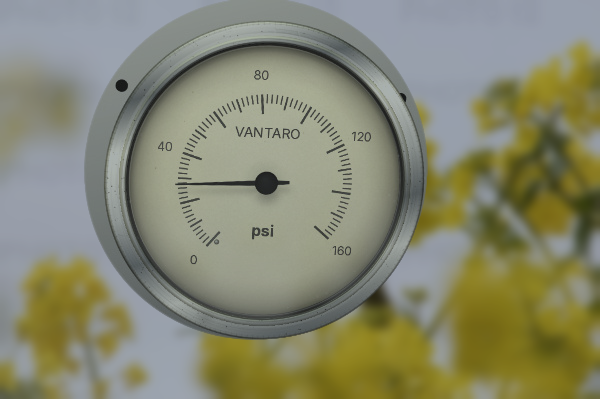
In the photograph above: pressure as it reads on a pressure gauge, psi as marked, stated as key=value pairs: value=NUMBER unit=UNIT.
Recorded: value=28 unit=psi
